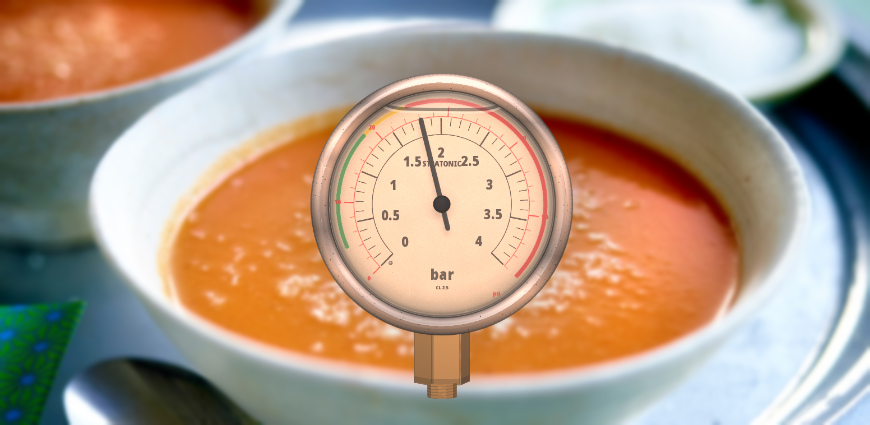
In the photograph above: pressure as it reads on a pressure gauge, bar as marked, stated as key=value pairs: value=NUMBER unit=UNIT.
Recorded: value=1.8 unit=bar
